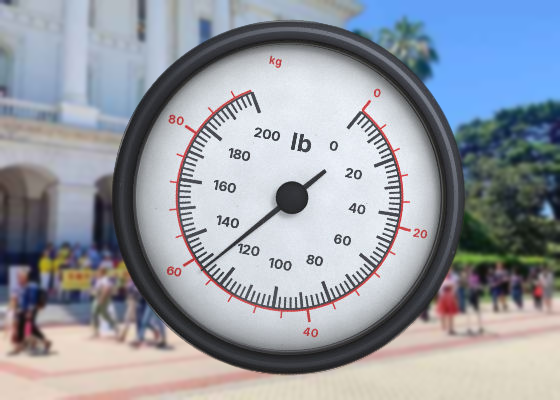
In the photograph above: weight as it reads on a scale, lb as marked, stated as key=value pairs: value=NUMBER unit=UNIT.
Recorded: value=128 unit=lb
